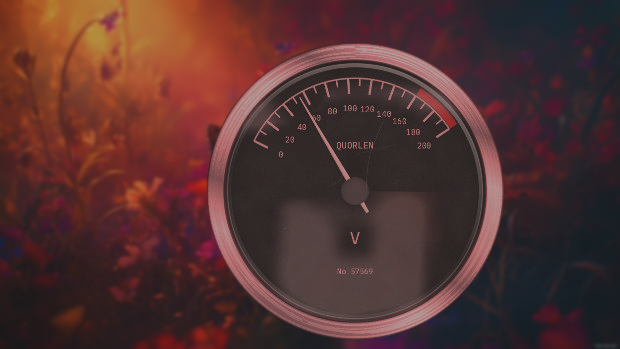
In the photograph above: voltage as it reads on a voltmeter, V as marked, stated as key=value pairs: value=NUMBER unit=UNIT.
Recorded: value=55 unit=V
